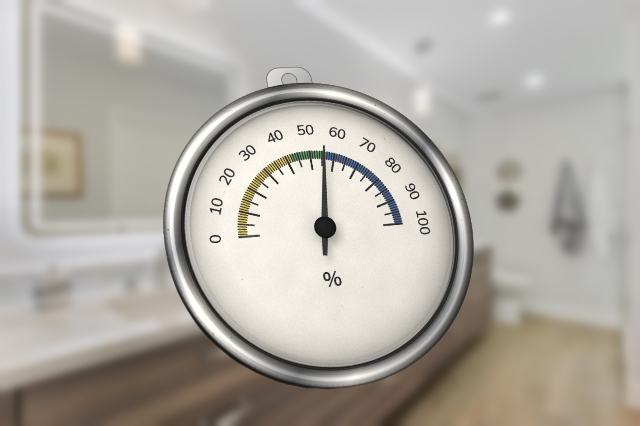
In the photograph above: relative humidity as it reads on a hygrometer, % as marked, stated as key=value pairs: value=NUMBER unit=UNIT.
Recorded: value=55 unit=%
